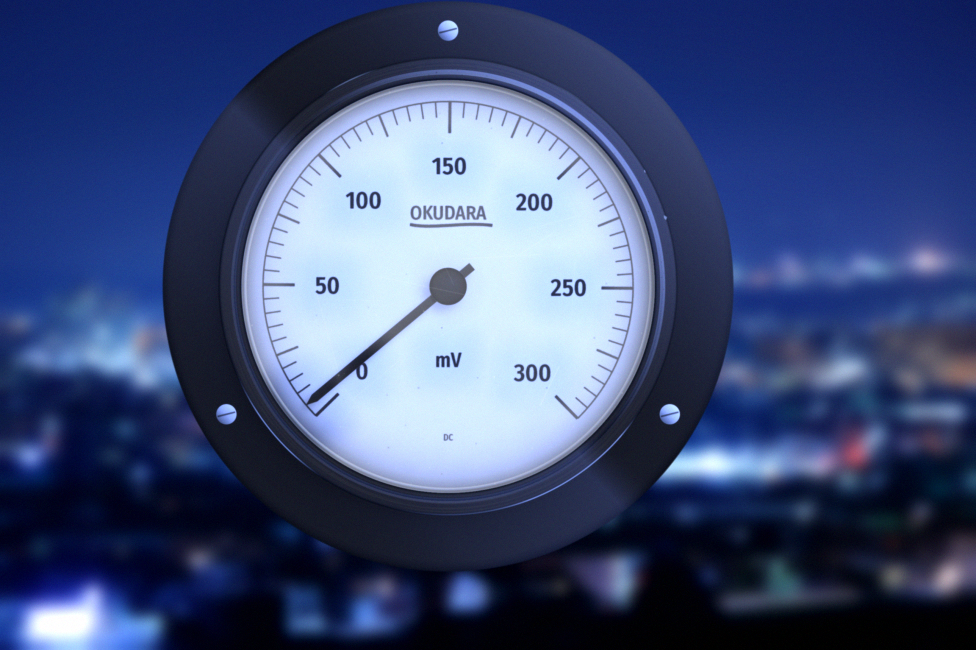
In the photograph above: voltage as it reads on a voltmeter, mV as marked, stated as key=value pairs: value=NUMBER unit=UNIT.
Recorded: value=5 unit=mV
